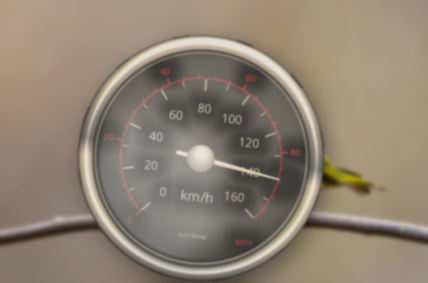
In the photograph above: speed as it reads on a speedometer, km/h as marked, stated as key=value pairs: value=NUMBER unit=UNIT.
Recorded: value=140 unit=km/h
